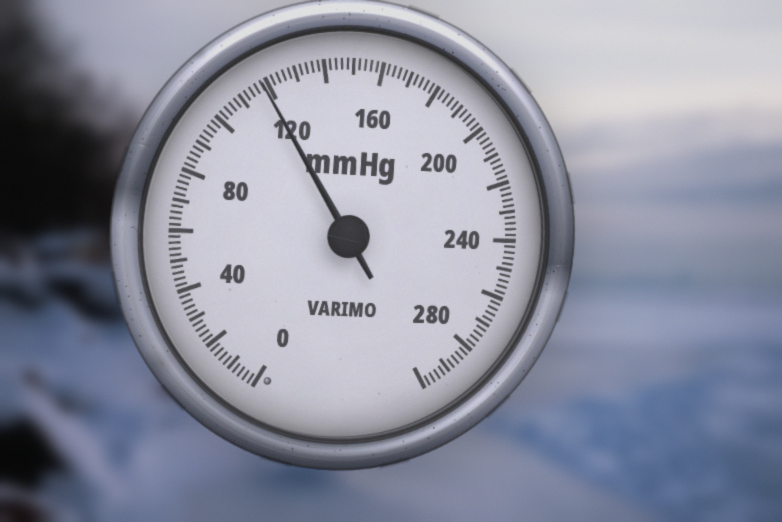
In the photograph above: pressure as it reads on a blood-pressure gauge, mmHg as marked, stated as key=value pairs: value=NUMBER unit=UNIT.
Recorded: value=118 unit=mmHg
